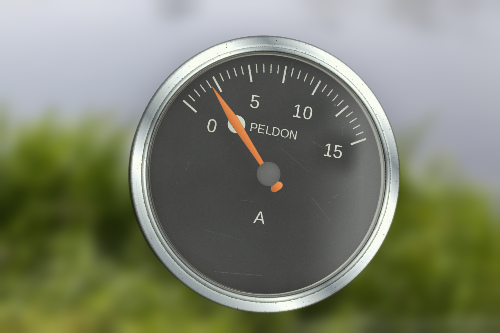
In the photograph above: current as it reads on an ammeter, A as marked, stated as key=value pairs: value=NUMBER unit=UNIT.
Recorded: value=2 unit=A
